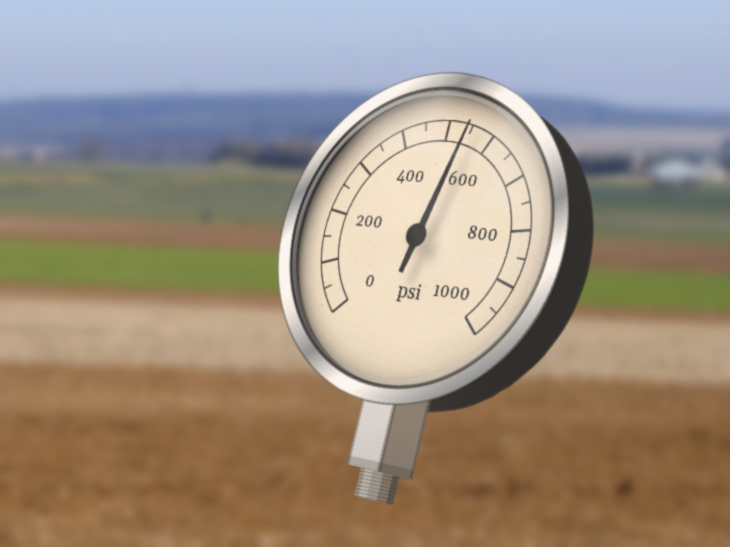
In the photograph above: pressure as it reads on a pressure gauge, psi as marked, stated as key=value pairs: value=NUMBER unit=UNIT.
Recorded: value=550 unit=psi
